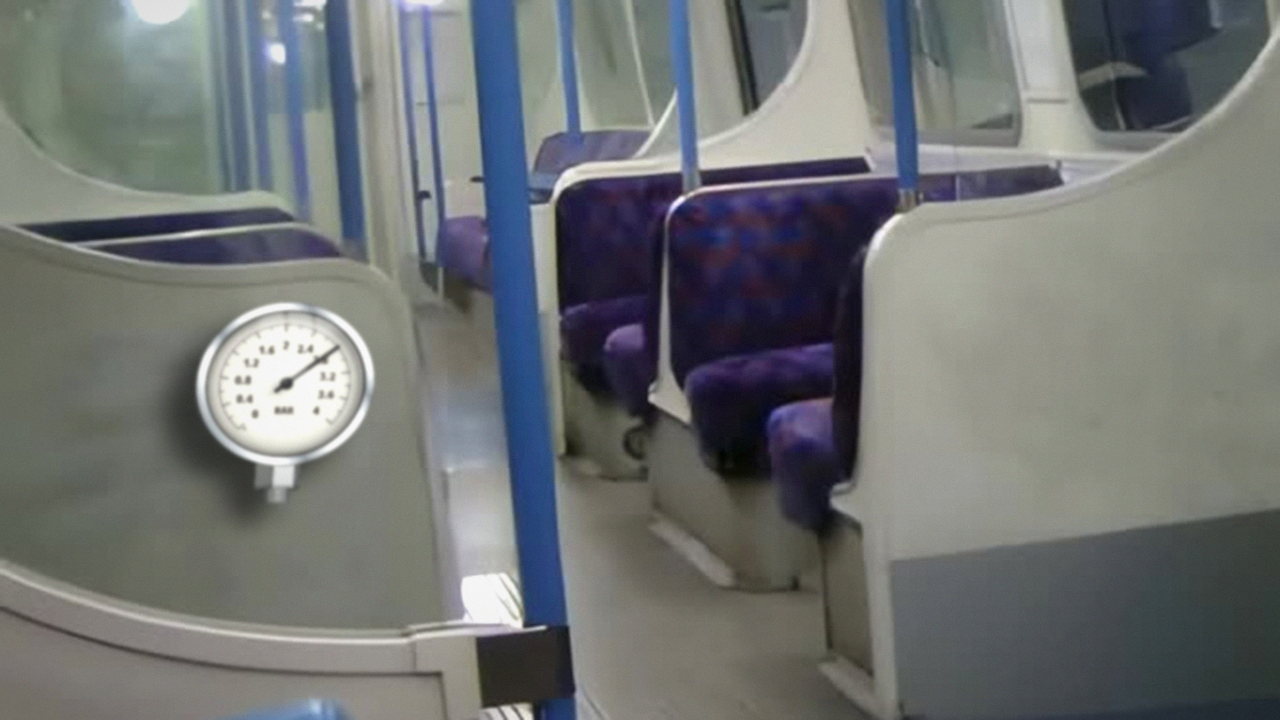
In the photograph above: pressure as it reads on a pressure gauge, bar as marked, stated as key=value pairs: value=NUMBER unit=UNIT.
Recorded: value=2.8 unit=bar
